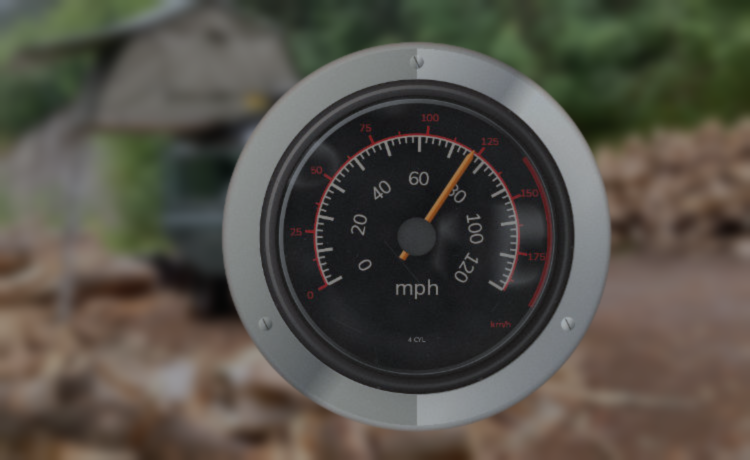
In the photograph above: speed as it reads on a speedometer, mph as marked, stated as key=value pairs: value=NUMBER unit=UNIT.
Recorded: value=76 unit=mph
